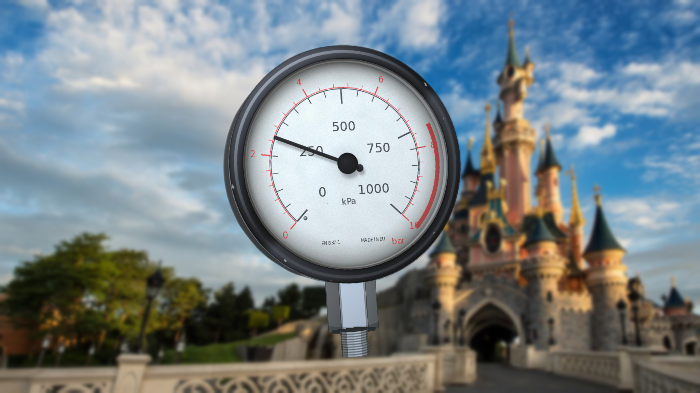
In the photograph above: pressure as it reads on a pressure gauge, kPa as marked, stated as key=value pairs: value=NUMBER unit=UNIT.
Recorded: value=250 unit=kPa
